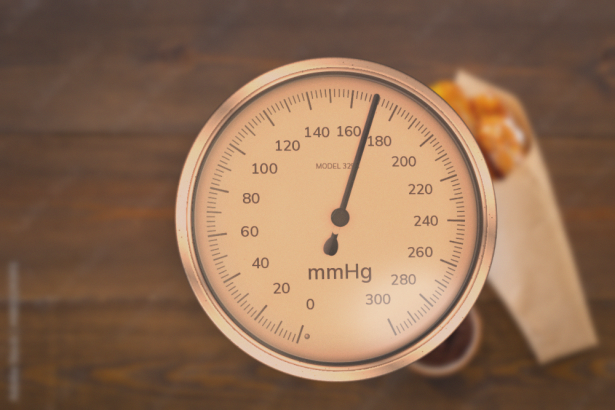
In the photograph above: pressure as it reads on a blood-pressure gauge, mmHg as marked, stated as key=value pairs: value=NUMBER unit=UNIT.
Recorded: value=170 unit=mmHg
